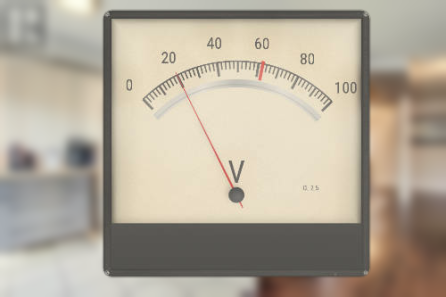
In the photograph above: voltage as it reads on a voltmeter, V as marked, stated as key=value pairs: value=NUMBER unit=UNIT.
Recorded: value=20 unit=V
